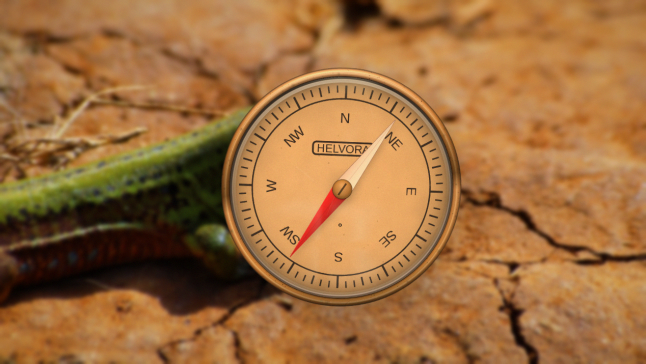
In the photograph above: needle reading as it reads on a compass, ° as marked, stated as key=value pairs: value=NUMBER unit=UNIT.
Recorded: value=215 unit=°
